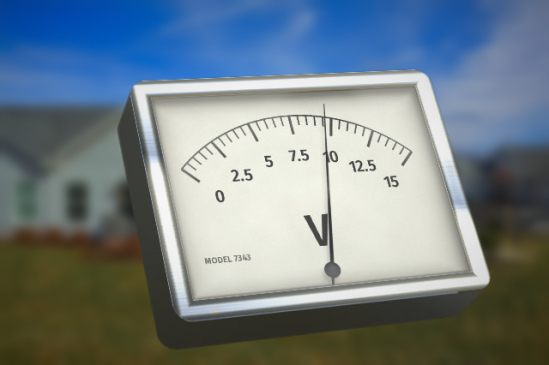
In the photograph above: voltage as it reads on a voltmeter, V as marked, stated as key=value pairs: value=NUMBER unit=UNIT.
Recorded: value=9.5 unit=V
